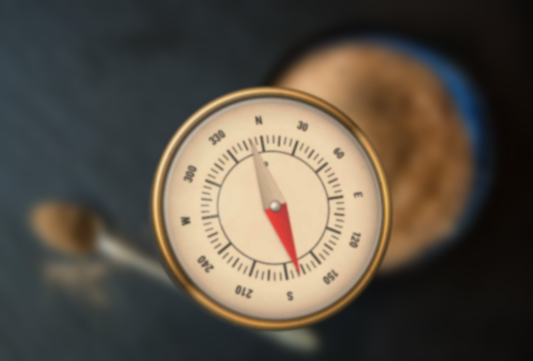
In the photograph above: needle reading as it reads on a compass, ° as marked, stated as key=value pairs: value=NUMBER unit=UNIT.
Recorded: value=170 unit=°
